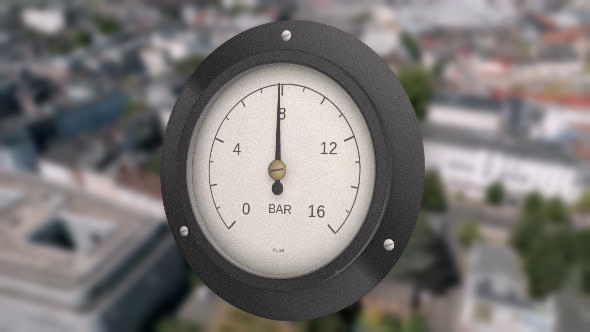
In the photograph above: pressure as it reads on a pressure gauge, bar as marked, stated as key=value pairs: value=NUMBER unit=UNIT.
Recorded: value=8 unit=bar
